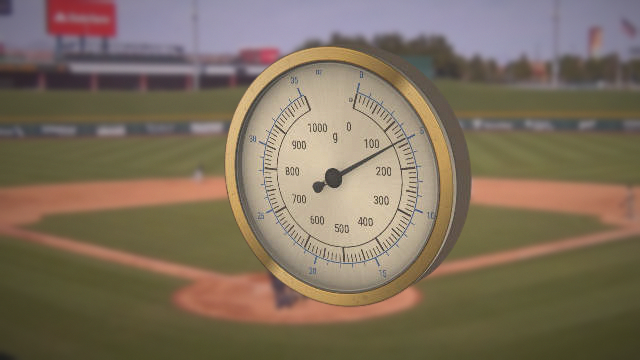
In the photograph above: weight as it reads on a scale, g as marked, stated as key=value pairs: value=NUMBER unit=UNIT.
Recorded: value=140 unit=g
